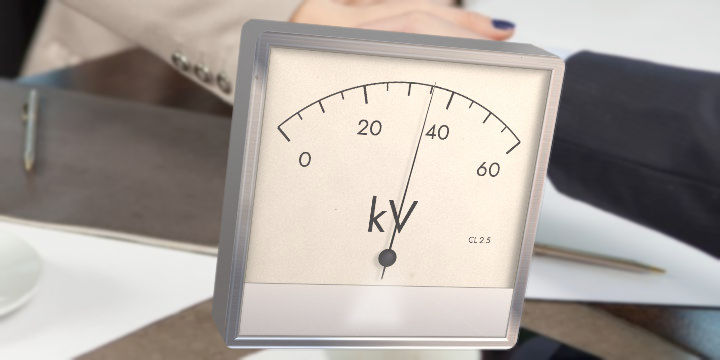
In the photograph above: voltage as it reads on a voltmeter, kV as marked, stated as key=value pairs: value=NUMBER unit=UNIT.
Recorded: value=35 unit=kV
